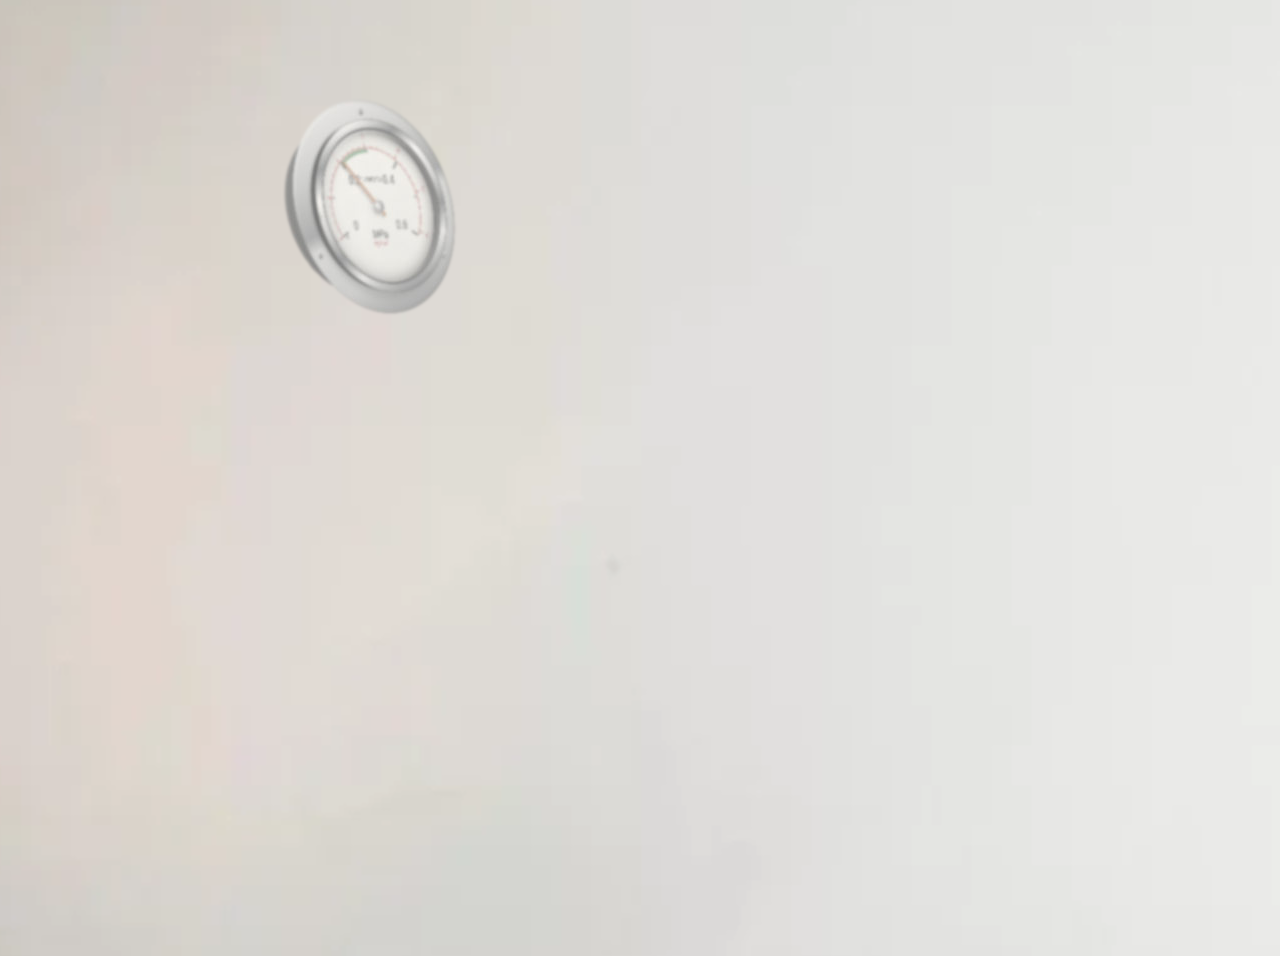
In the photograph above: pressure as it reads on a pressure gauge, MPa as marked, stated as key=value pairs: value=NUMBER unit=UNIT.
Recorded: value=0.2 unit=MPa
